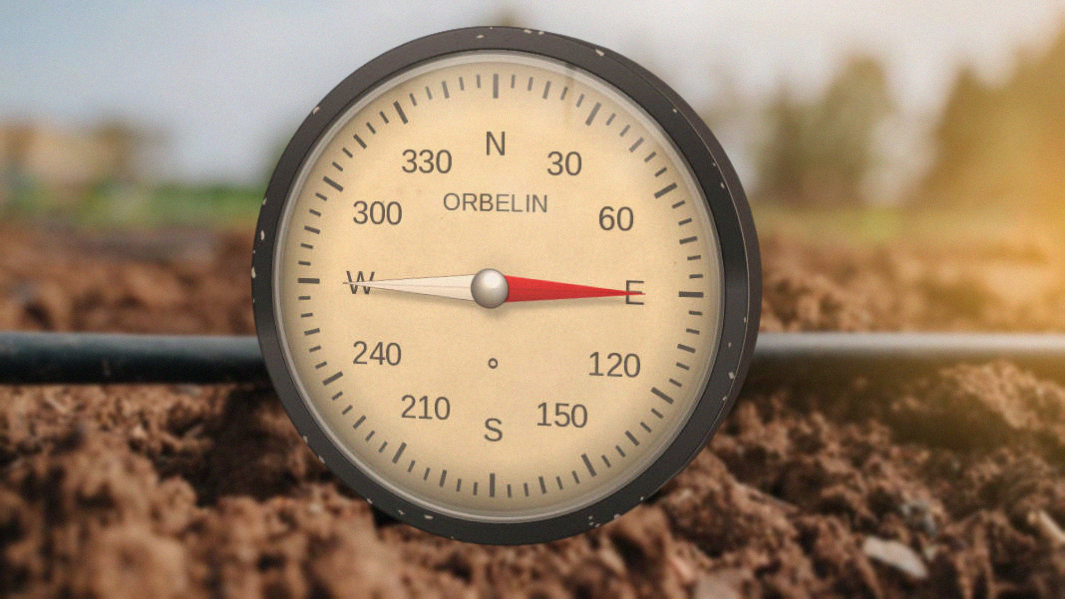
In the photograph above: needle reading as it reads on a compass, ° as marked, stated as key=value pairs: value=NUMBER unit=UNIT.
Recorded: value=90 unit=°
